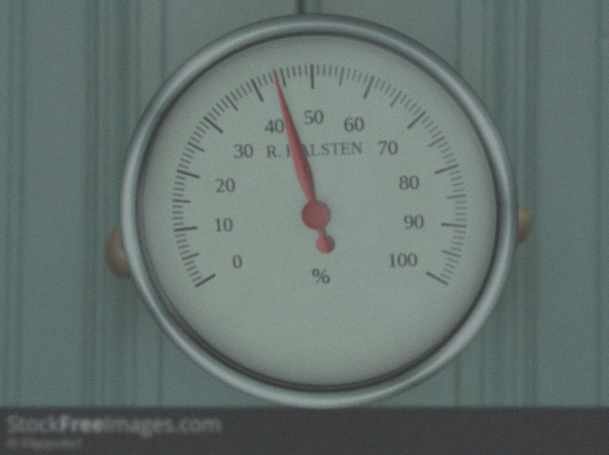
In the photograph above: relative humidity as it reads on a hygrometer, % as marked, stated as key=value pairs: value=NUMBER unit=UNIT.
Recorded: value=44 unit=%
